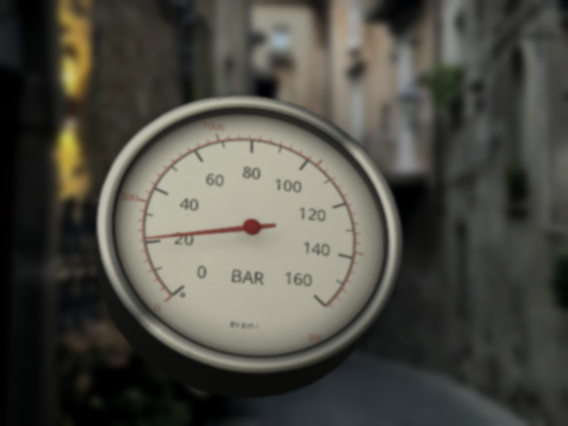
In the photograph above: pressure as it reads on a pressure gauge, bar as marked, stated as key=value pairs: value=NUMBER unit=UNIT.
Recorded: value=20 unit=bar
